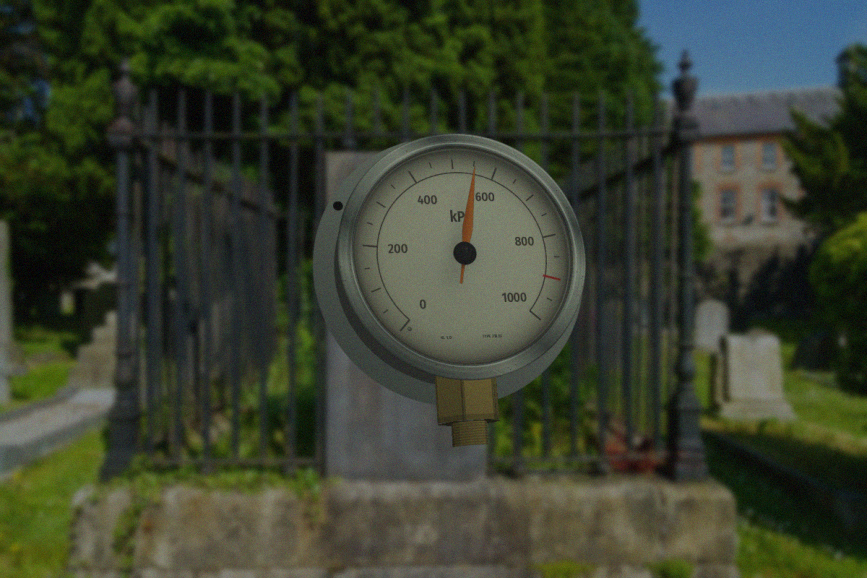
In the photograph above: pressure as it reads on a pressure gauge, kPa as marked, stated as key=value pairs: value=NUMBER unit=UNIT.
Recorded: value=550 unit=kPa
